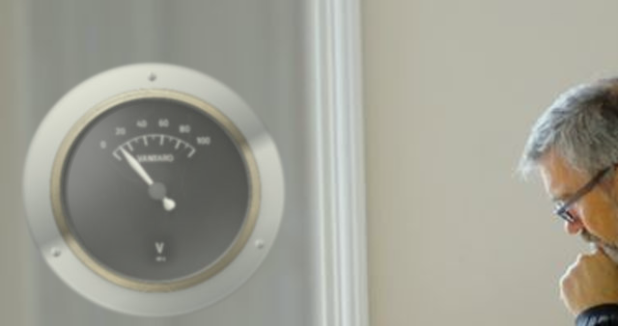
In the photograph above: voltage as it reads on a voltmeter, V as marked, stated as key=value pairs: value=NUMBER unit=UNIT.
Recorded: value=10 unit=V
